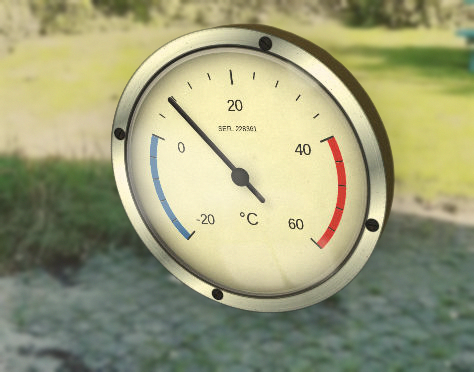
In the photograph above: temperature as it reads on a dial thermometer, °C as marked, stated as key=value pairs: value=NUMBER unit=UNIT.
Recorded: value=8 unit=°C
